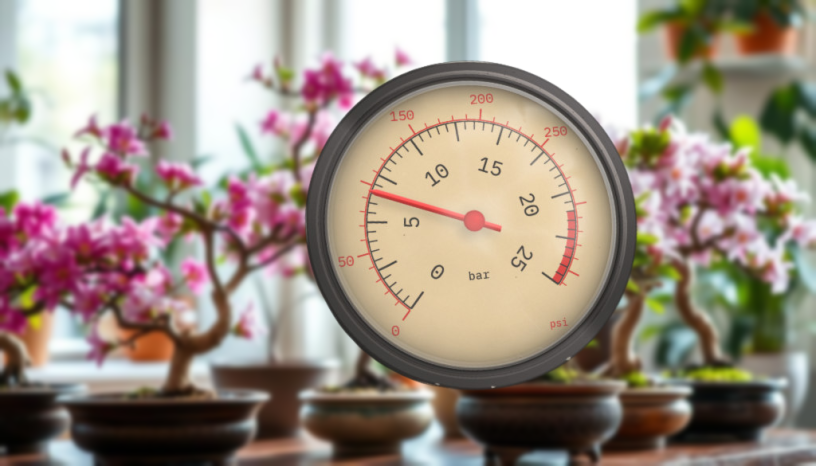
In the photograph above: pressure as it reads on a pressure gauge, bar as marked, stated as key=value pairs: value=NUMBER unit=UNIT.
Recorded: value=6.5 unit=bar
